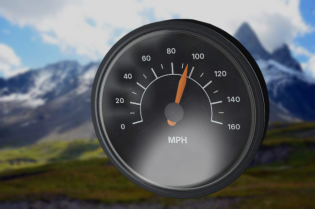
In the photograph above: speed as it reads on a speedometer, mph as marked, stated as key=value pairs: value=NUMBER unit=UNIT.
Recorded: value=95 unit=mph
